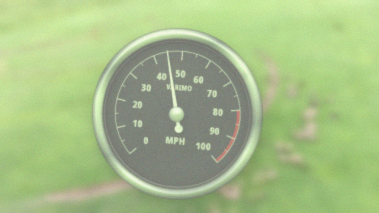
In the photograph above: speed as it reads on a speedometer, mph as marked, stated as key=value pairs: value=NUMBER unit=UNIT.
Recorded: value=45 unit=mph
